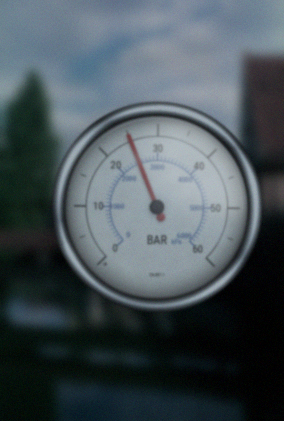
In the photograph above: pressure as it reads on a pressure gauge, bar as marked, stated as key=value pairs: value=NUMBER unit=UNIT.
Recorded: value=25 unit=bar
